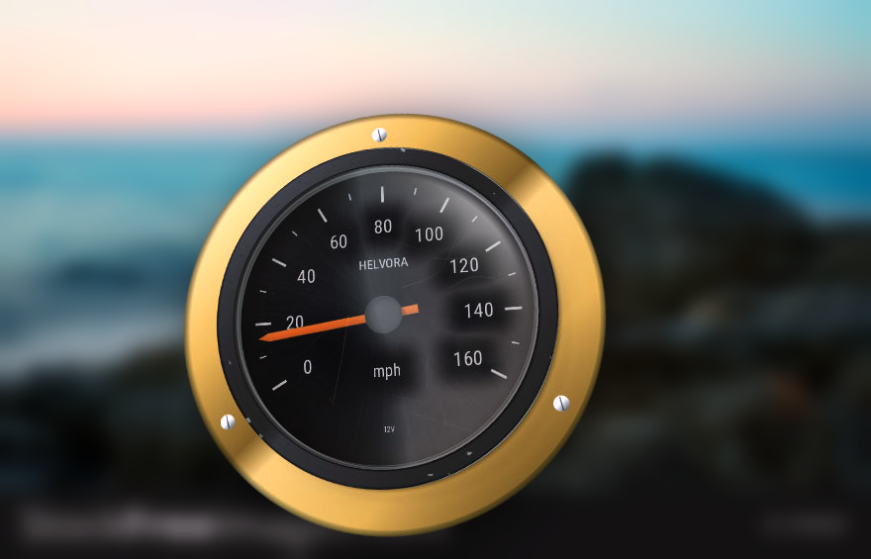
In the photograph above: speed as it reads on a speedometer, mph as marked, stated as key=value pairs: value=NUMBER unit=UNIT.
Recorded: value=15 unit=mph
